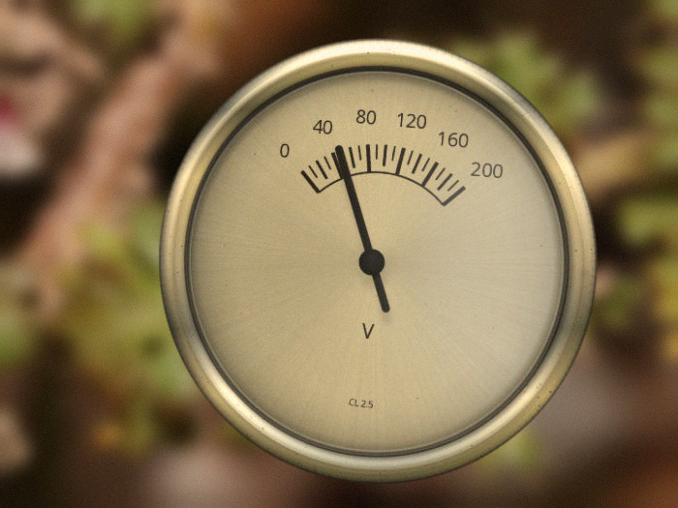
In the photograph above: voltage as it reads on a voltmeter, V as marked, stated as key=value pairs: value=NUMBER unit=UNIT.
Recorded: value=50 unit=V
